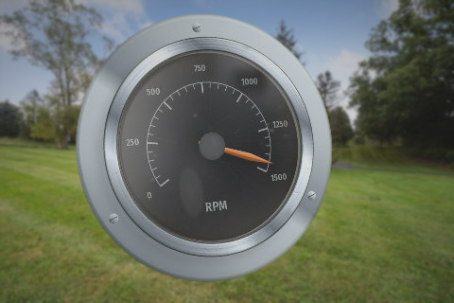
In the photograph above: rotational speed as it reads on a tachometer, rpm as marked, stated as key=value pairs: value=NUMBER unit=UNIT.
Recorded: value=1450 unit=rpm
